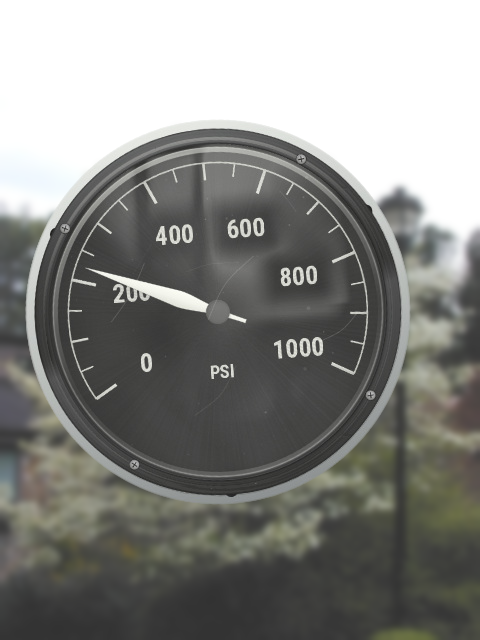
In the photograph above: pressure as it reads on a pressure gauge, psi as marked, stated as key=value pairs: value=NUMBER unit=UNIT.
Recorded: value=225 unit=psi
